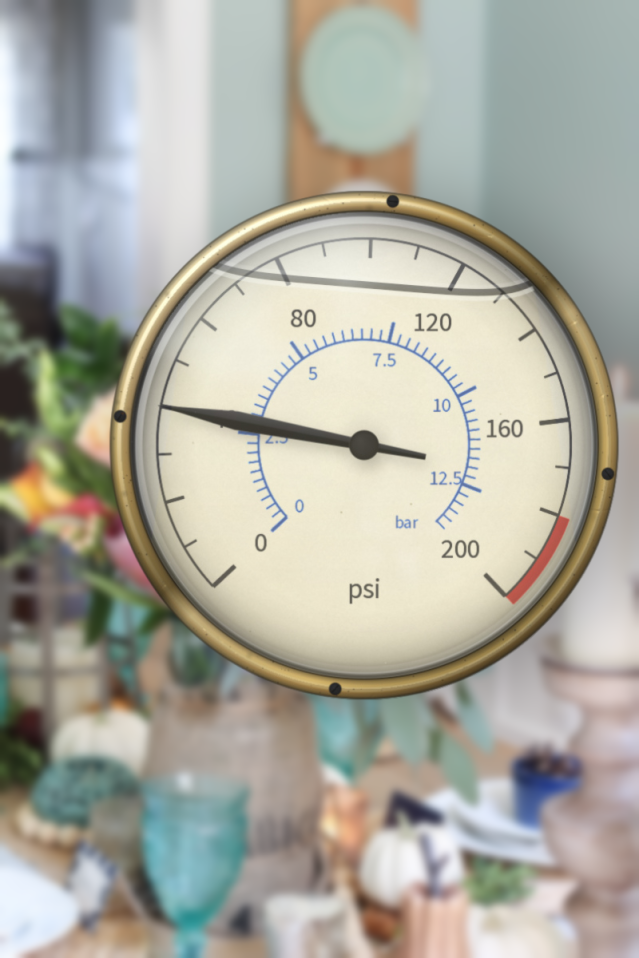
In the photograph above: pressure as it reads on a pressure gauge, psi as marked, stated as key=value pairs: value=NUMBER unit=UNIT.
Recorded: value=40 unit=psi
